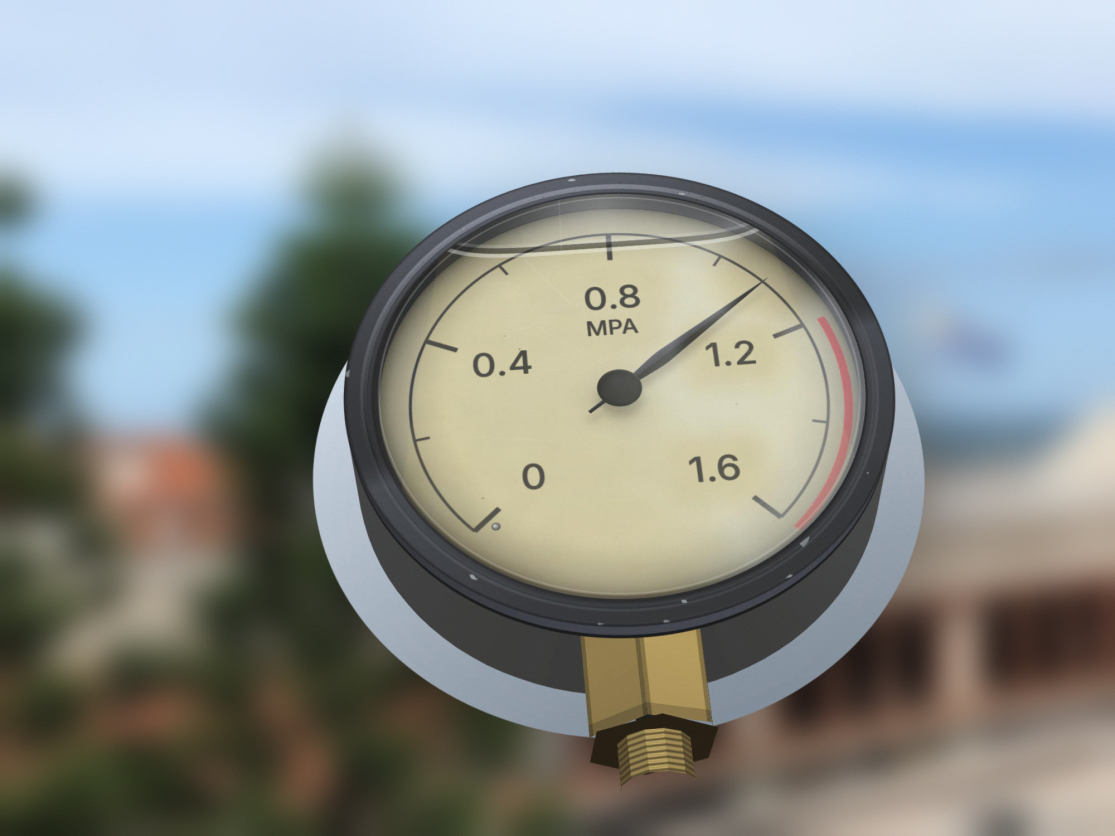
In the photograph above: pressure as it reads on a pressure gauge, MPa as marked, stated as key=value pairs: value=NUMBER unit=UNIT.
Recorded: value=1.1 unit=MPa
